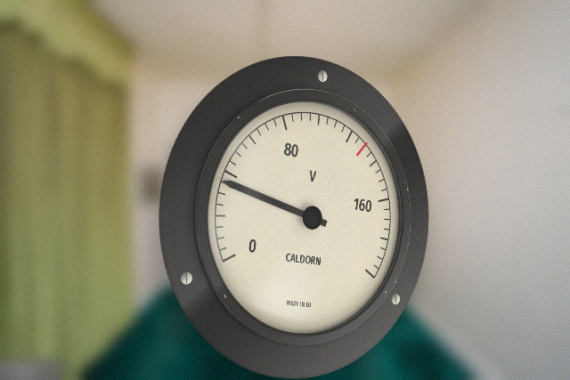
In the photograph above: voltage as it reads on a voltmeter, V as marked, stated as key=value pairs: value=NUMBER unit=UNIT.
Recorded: value=35 unit=V
